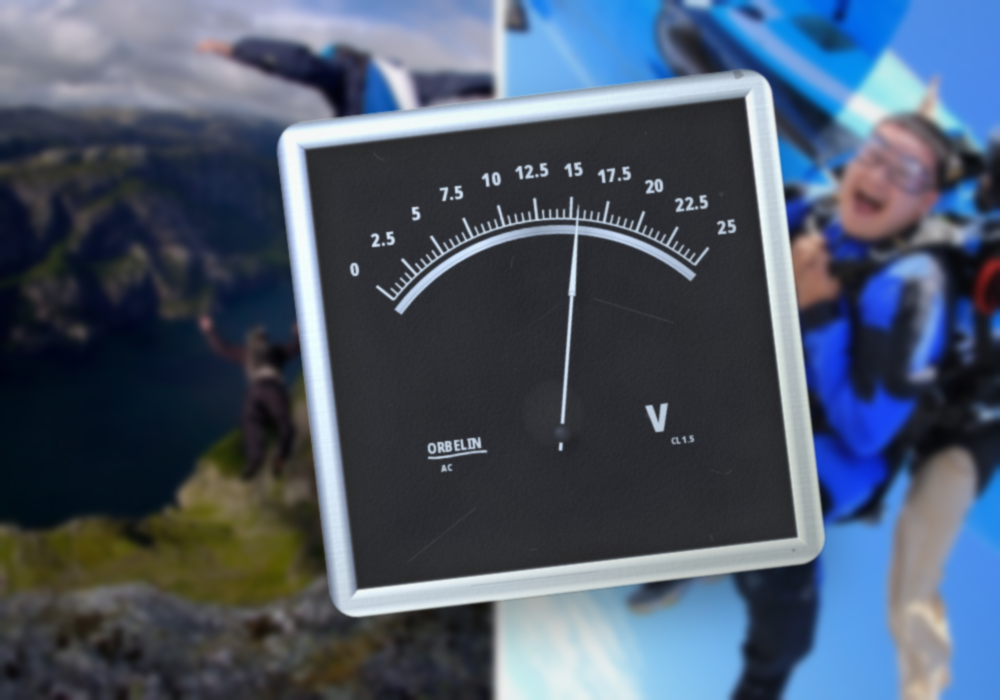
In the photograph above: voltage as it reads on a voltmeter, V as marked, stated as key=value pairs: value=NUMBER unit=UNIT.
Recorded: value=15.5 unit=V
